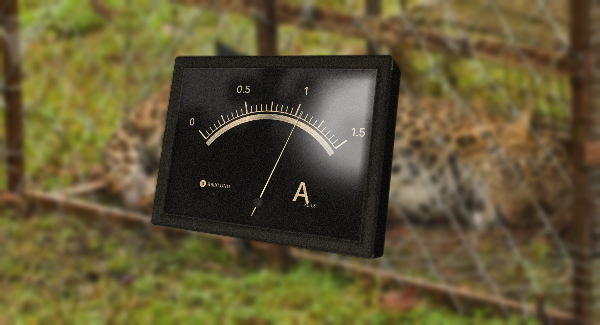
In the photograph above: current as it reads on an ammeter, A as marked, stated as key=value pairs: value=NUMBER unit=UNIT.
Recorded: value=1.05 unit=A
